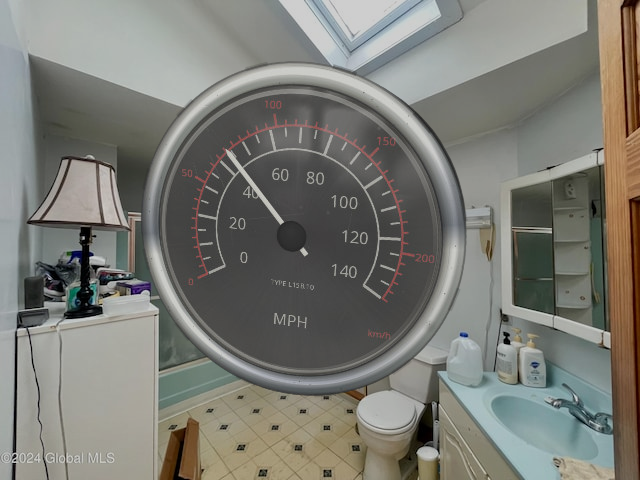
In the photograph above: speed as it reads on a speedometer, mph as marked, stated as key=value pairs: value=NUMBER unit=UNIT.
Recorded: value=45 unit=mph
